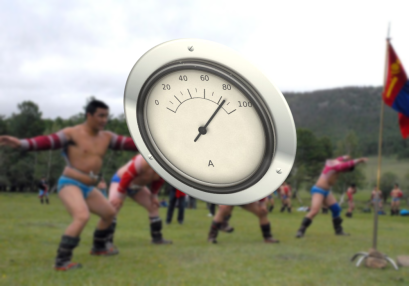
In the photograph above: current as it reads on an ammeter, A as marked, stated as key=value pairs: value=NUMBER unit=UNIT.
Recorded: value=85 unit=A
